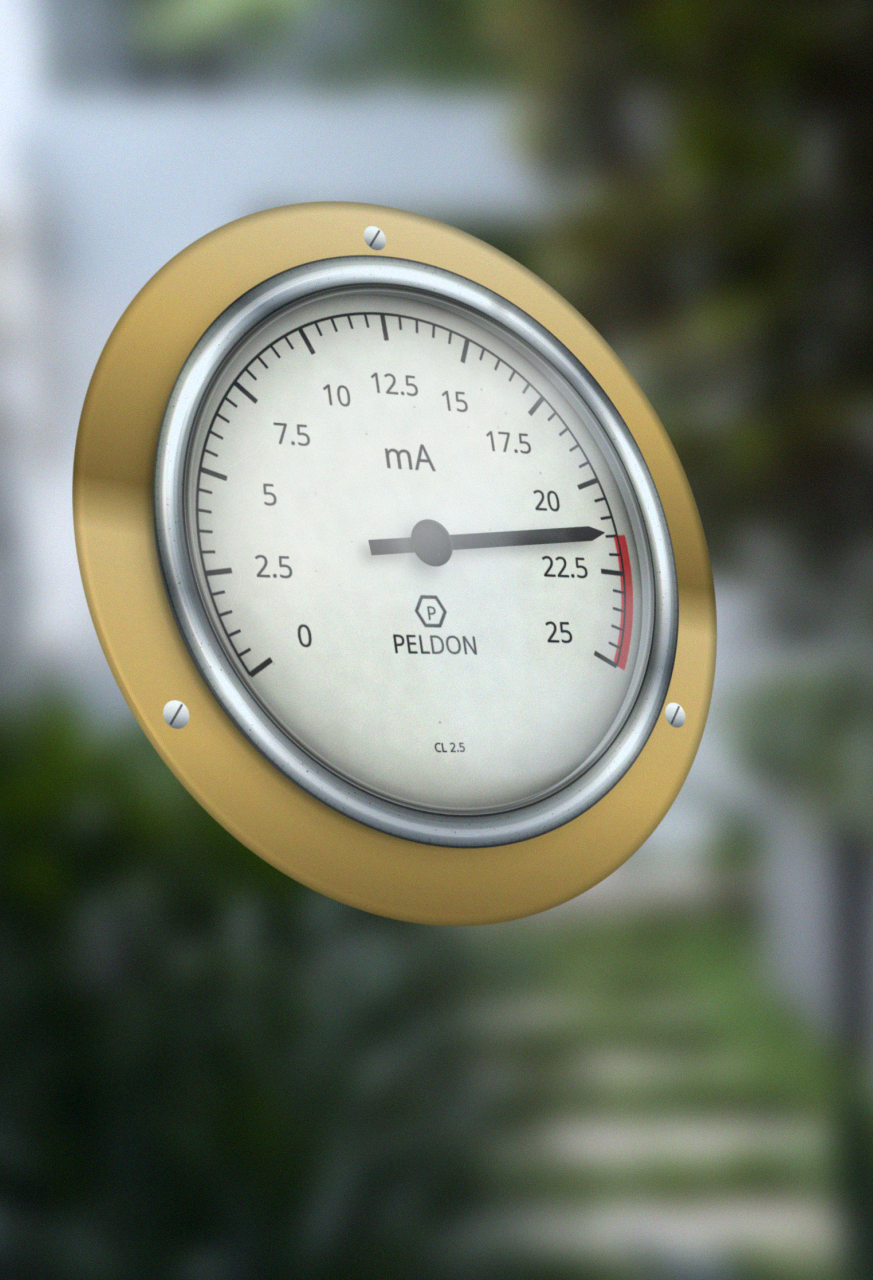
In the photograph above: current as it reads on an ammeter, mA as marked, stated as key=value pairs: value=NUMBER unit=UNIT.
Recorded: value=21.5 unit=mA
